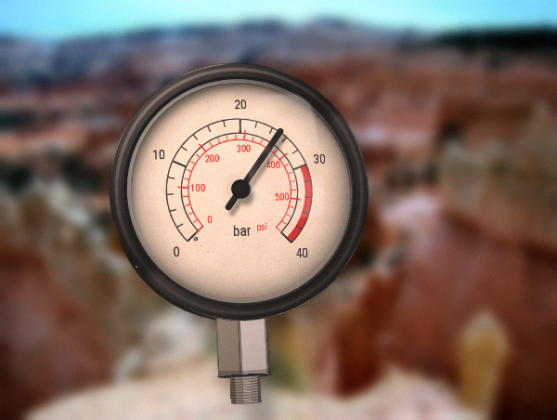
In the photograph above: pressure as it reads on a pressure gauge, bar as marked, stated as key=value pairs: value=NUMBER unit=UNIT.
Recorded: value=25 unit=bar
